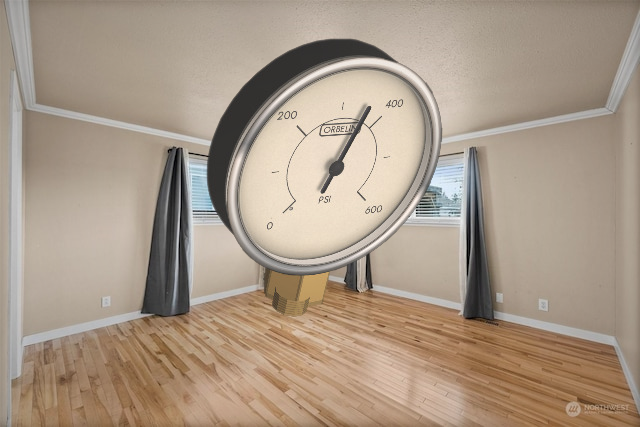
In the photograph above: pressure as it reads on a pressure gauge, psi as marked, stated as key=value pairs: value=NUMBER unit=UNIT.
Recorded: value=350 unit=psi
